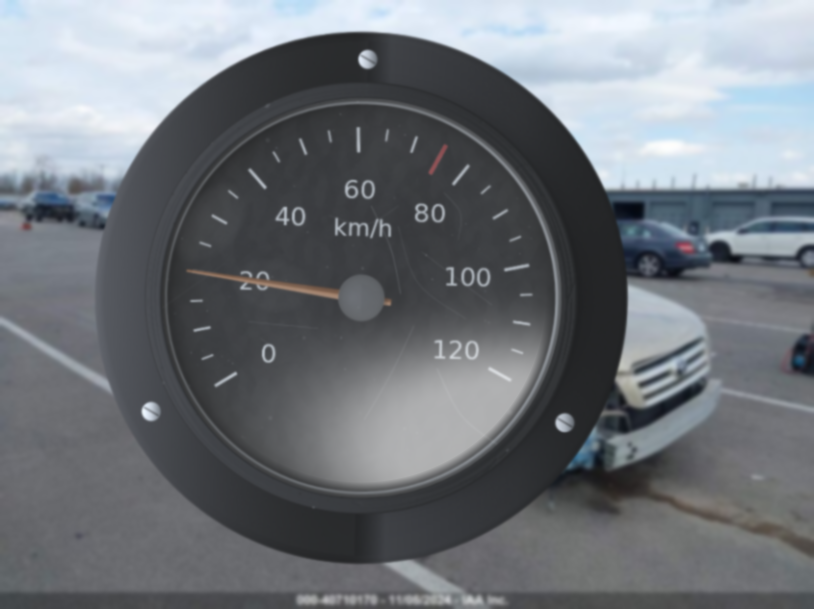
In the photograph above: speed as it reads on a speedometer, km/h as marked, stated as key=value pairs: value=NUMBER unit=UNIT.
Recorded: value=20 unit=km/h
